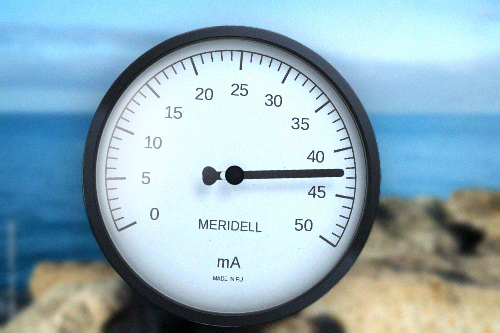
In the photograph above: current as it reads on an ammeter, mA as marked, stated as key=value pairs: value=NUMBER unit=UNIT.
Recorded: value=42.5 unit=mA
